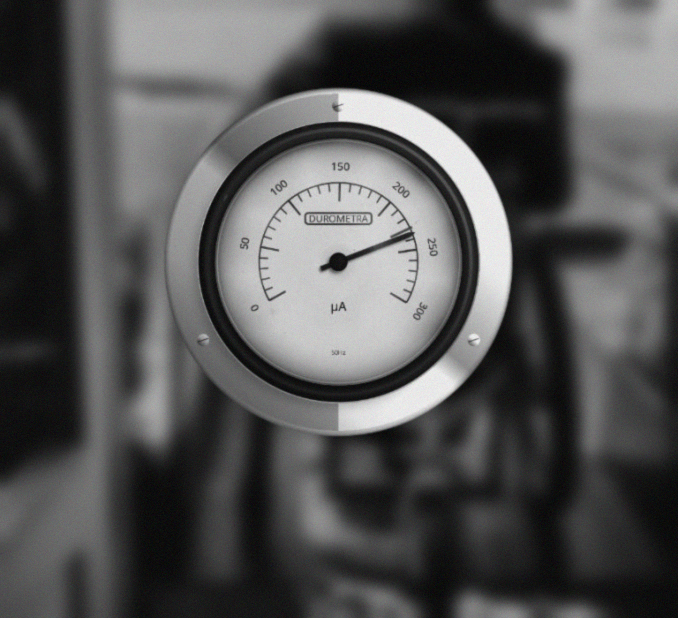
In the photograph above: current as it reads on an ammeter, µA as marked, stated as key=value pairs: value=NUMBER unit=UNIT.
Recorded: value=235 unit=µA
